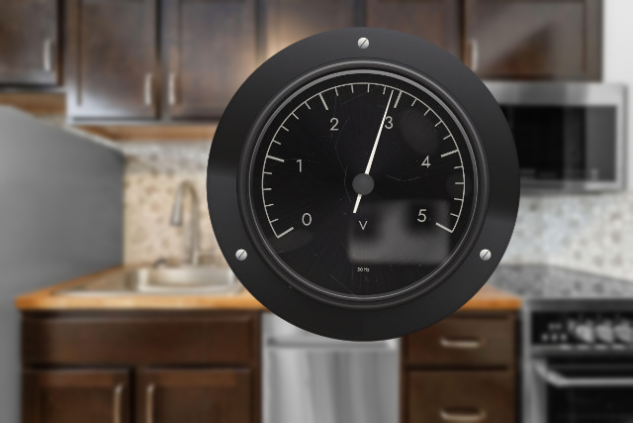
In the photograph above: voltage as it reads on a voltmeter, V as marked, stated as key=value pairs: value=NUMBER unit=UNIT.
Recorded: value=2.9 unit=V
